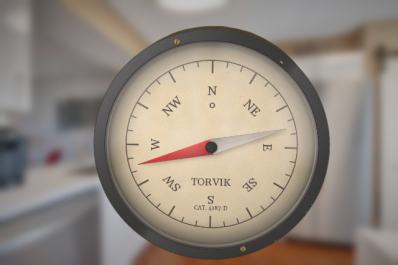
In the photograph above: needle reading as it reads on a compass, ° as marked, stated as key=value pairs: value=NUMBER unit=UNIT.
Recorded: value=255 unit=°
